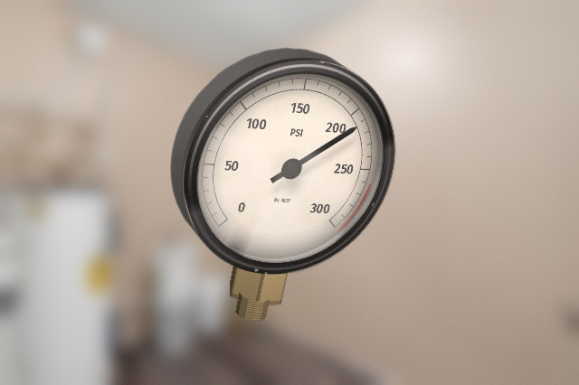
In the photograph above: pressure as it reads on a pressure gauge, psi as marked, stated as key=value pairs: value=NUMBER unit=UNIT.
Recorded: value=210 unit=psi
